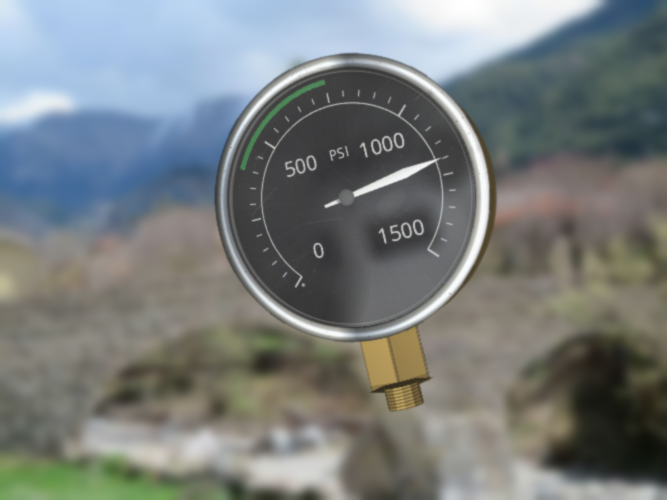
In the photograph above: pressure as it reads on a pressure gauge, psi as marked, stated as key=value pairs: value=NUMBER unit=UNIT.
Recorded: value=1200 unit=psi
